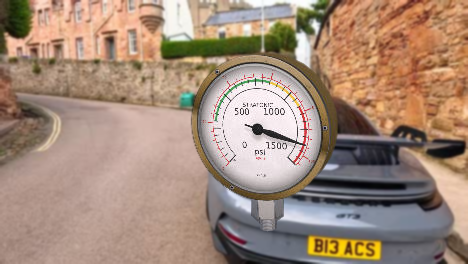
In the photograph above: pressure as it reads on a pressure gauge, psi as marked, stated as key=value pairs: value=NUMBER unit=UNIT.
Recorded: value=1350 unit=psi
